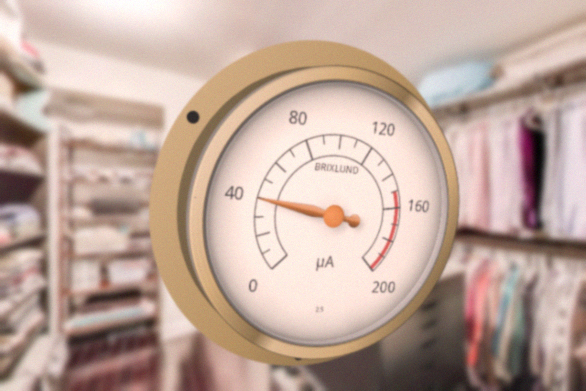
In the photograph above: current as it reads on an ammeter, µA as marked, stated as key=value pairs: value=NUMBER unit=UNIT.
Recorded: value=40 unit=µA
